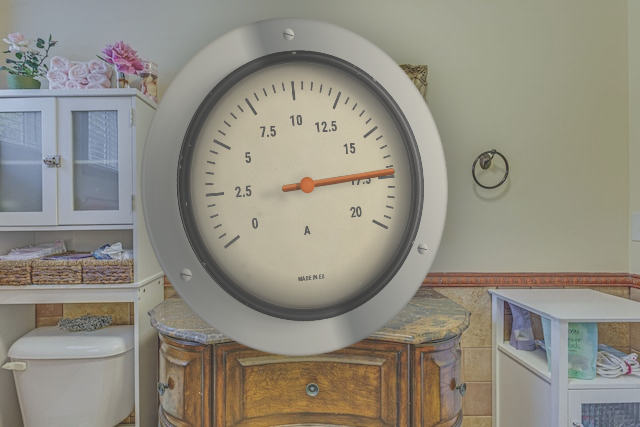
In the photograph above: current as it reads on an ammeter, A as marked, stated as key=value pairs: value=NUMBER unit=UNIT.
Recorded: value=17.25 unit=A
